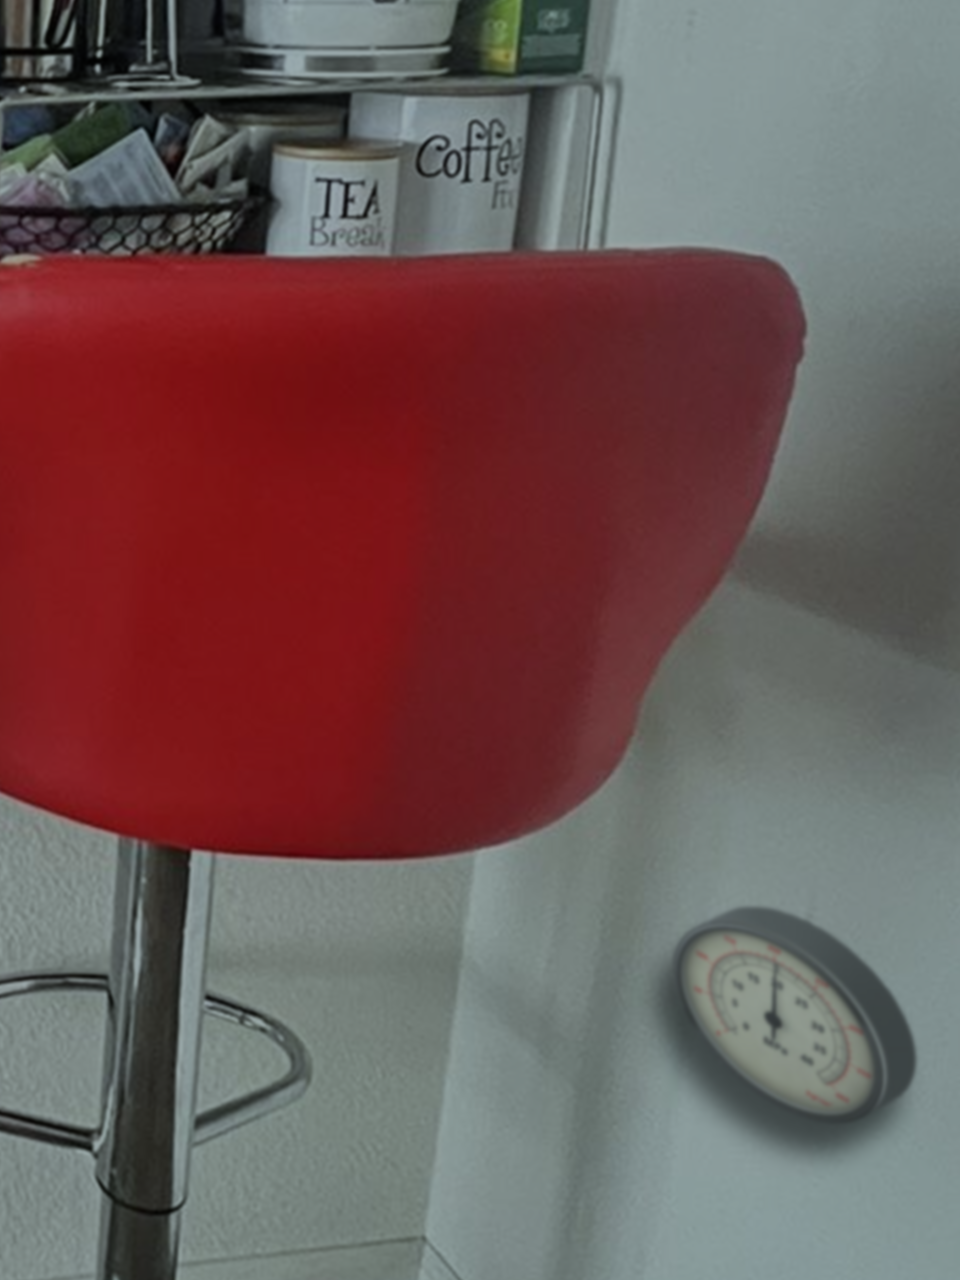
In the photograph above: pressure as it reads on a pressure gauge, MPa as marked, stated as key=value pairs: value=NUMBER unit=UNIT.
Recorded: value=20 unit=MPa
